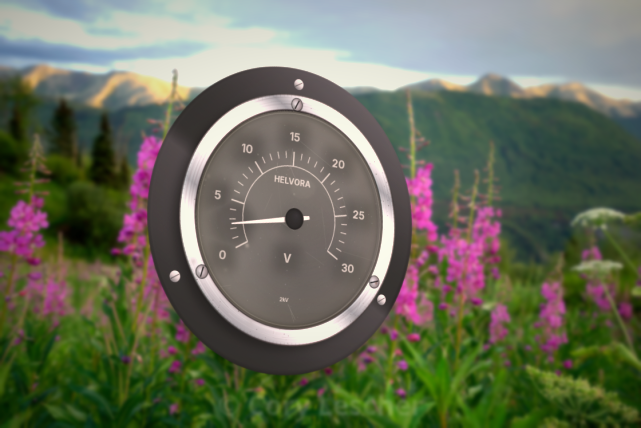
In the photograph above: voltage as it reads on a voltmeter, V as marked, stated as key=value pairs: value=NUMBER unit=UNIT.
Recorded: value=2.5 unit=V
